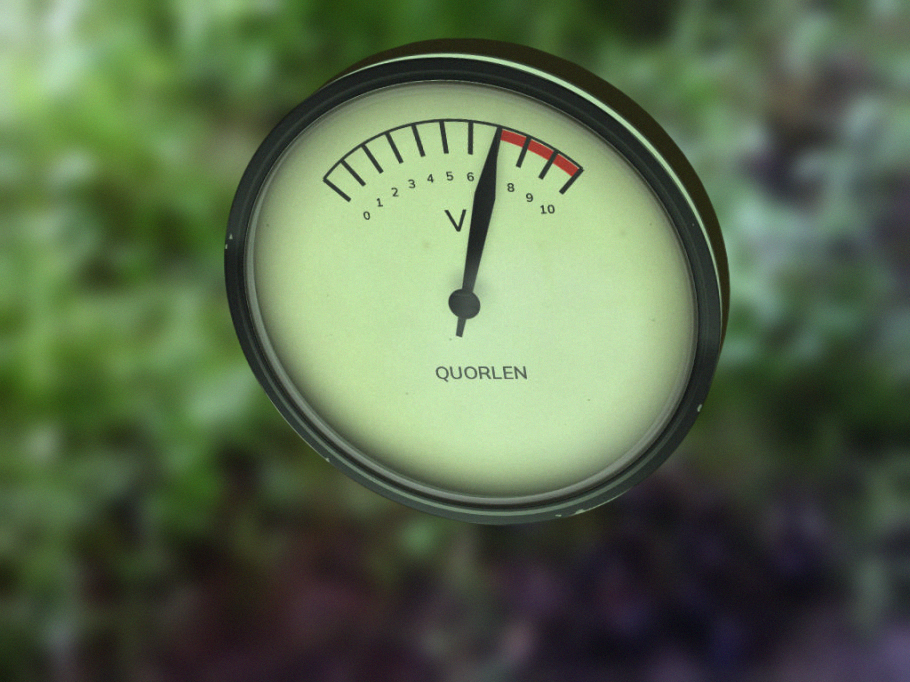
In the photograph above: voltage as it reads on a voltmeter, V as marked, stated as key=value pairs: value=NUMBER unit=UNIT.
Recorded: value=7 unit=V
